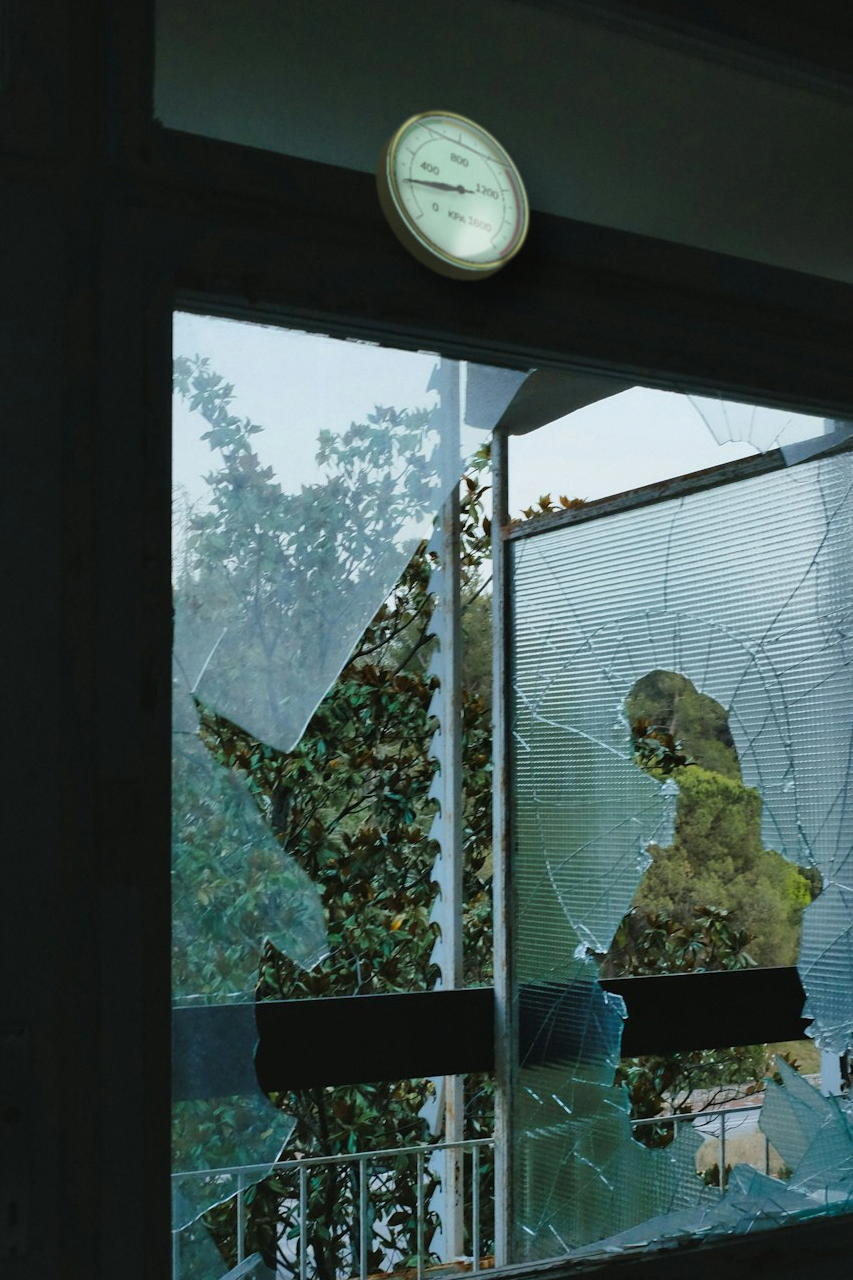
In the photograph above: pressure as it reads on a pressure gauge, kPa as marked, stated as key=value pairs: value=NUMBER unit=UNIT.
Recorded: value=200 unit=kPa
